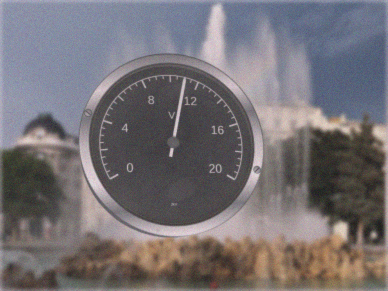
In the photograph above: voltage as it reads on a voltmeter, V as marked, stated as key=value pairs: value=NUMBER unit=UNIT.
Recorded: value=11 unit=V
